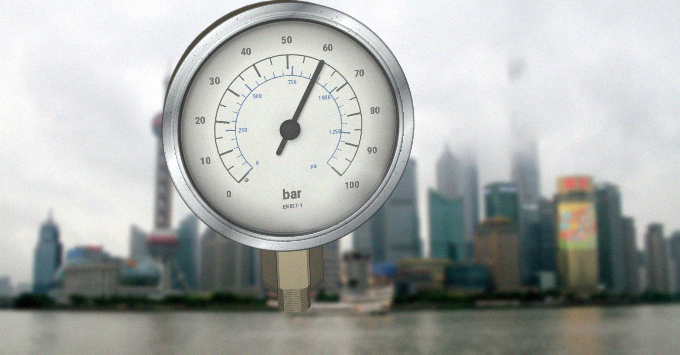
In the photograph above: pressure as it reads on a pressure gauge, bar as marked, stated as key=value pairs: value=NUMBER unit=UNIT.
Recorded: value=60 unit=bar
